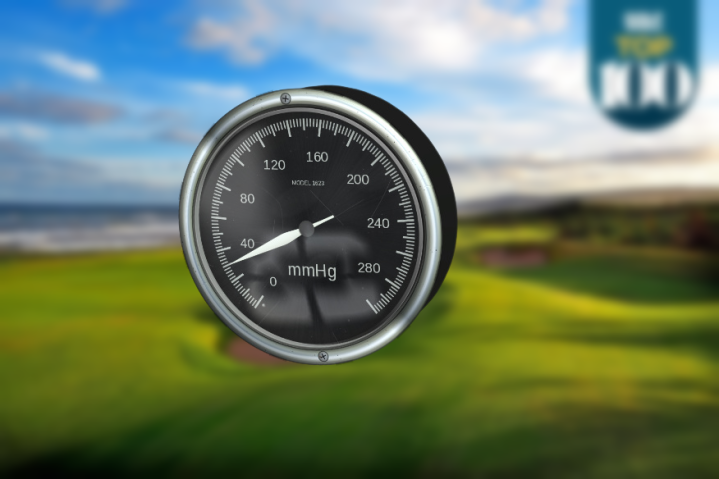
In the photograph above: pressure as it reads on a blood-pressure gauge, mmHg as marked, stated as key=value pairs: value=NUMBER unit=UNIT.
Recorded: value=30 unit=mmHg
